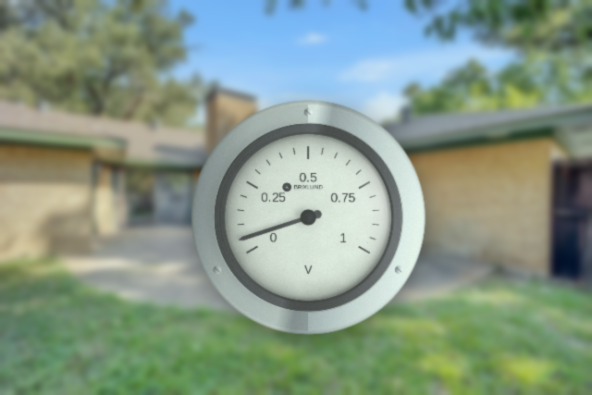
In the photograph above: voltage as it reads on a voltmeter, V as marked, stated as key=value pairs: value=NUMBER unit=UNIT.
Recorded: value=0.05 unit=V
